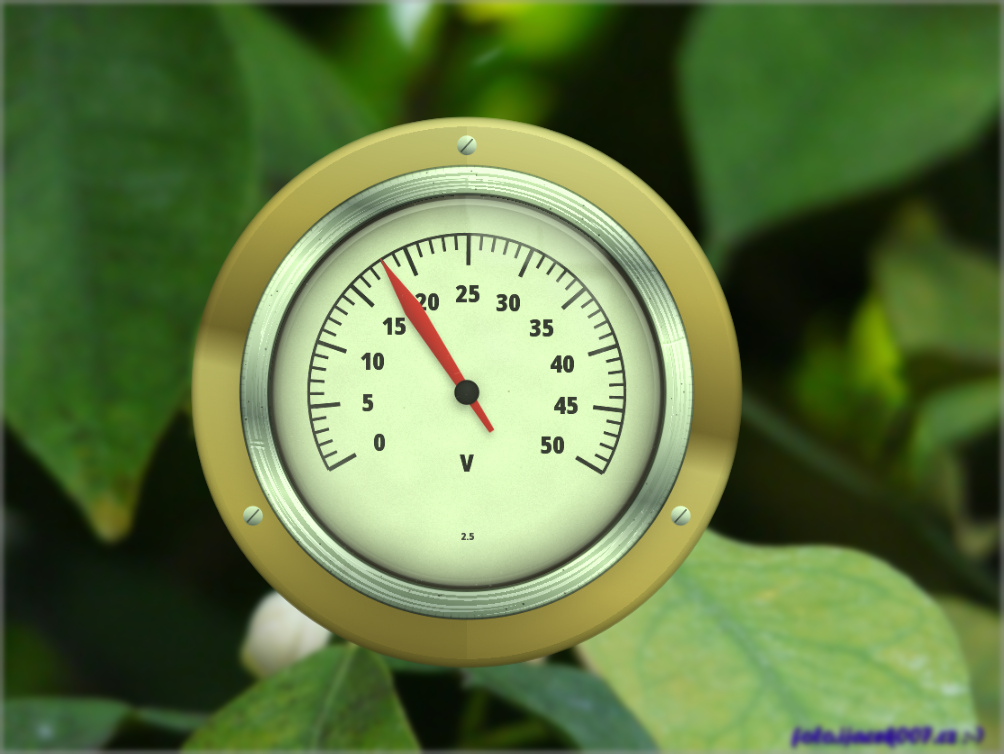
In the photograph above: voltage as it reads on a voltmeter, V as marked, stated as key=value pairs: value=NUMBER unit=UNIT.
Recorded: value=18 unit=V
